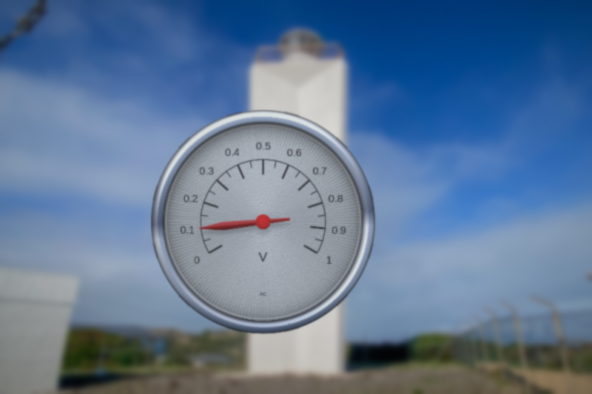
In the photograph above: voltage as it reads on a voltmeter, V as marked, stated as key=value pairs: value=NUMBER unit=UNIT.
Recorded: value=0.1 unit=V
